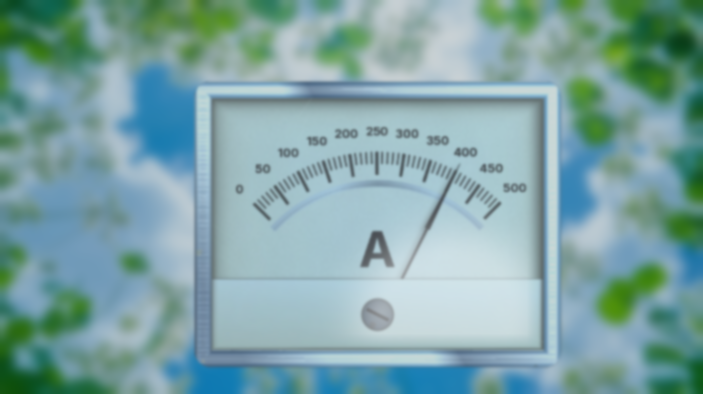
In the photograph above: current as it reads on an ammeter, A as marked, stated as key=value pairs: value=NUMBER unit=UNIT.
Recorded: value=400 unit=A
